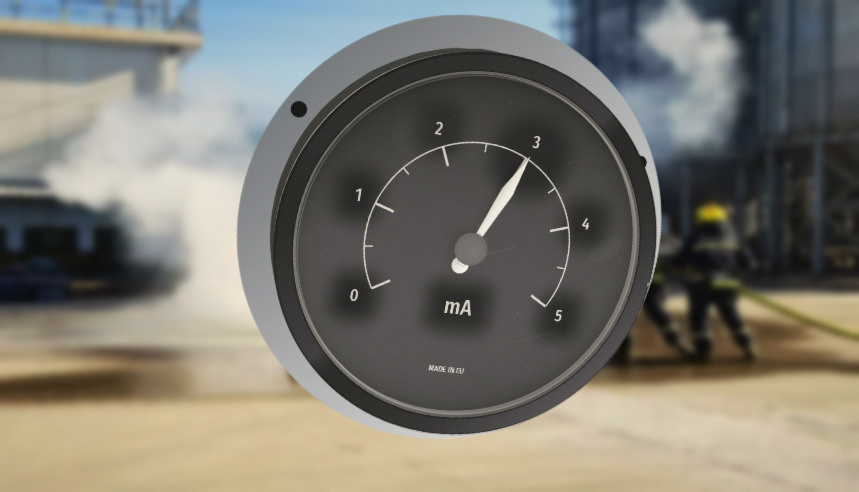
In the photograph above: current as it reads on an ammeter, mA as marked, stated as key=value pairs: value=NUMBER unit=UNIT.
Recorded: value=3 unit=mA
